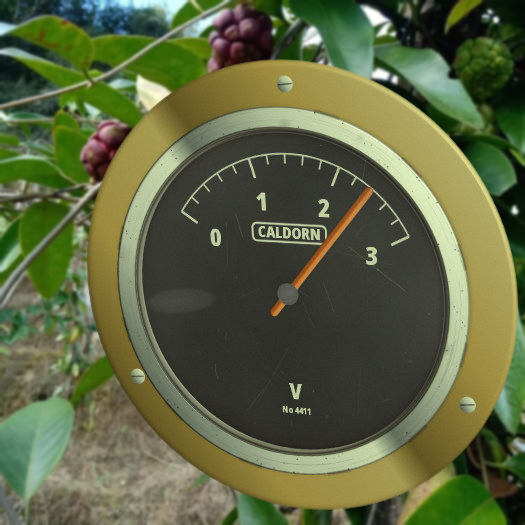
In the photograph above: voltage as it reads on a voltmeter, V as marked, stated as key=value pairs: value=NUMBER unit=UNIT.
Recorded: value=2.4 unit=V
